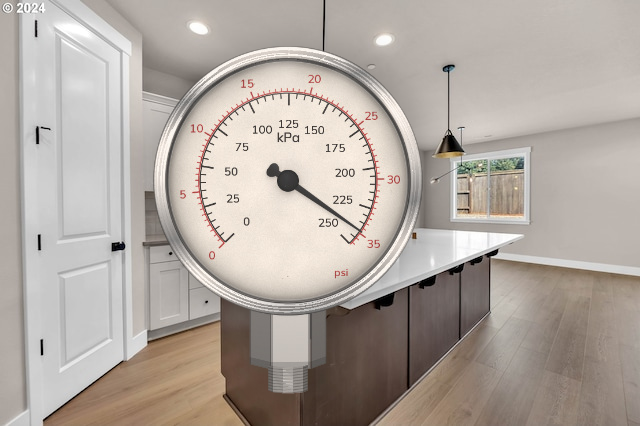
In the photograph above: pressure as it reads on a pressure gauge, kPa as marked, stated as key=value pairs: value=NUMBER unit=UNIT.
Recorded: value=240 unit=kPa
